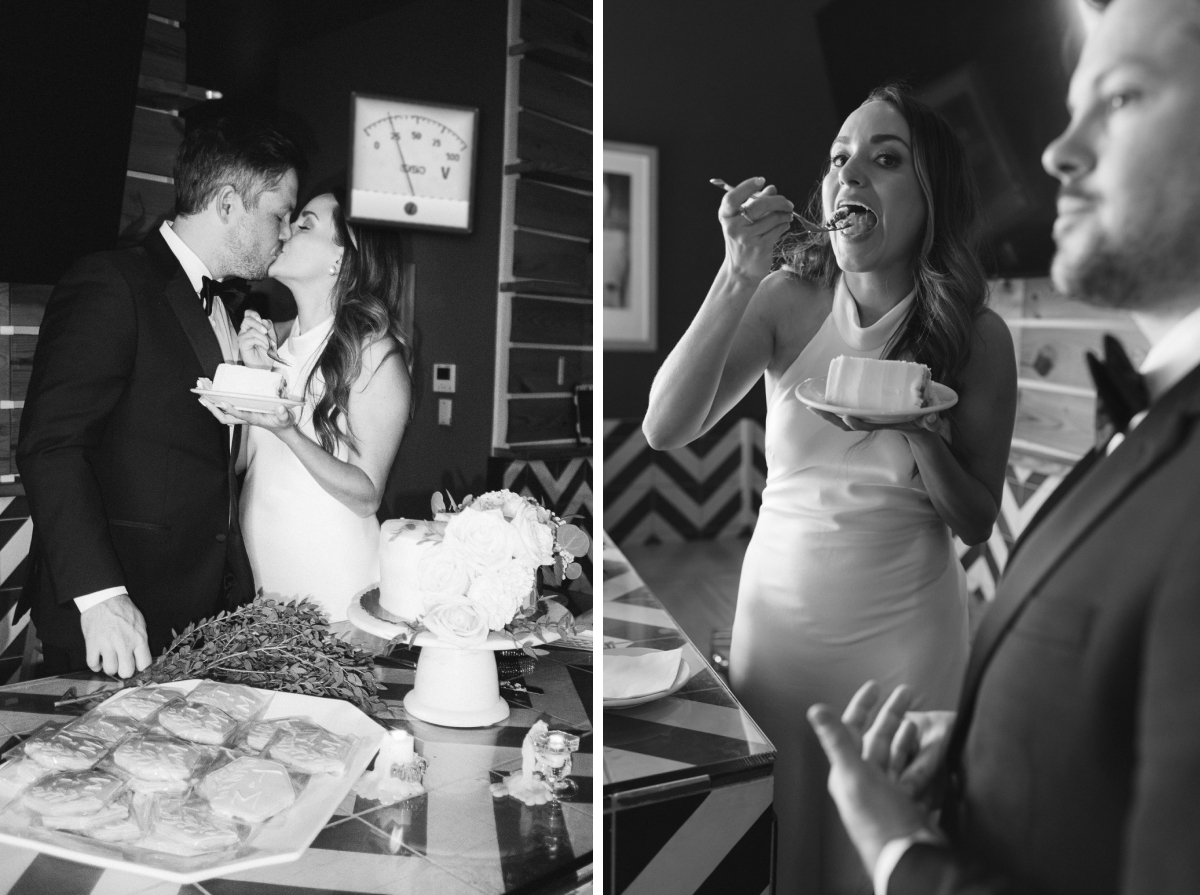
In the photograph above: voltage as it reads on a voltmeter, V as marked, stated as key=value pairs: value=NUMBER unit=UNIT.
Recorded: value=25 unit=V
